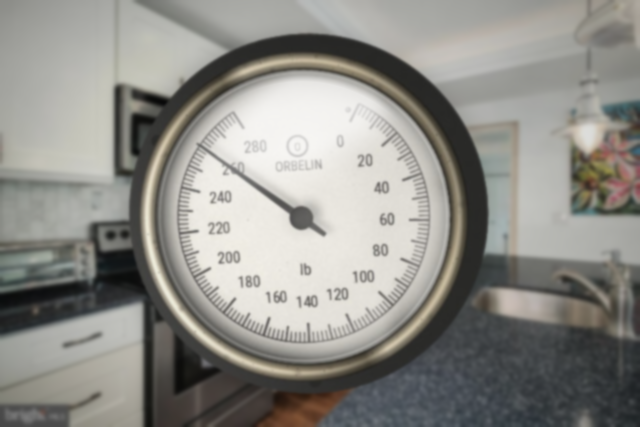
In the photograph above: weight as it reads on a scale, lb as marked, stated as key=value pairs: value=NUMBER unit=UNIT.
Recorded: value=260 unit=lb
